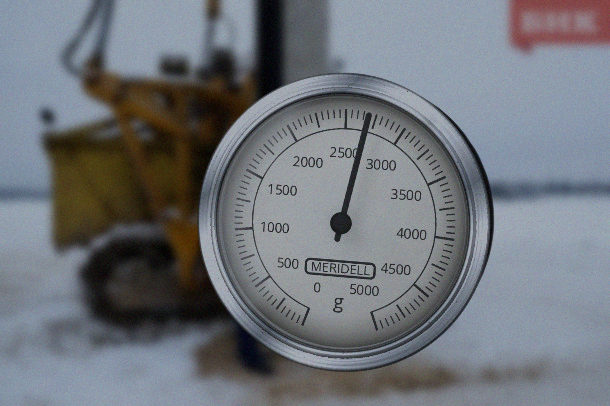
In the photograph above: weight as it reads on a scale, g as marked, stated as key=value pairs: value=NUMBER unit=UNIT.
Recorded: value=2700 unit=g
